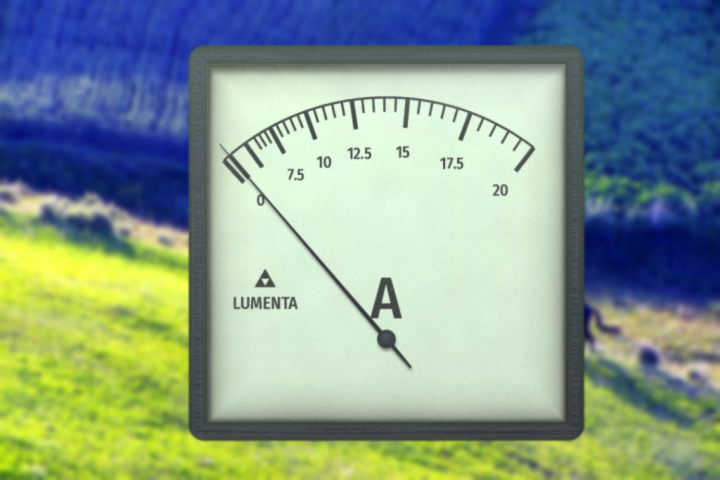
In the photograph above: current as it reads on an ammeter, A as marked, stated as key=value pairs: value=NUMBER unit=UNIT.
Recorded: value=2.5 unit=A
